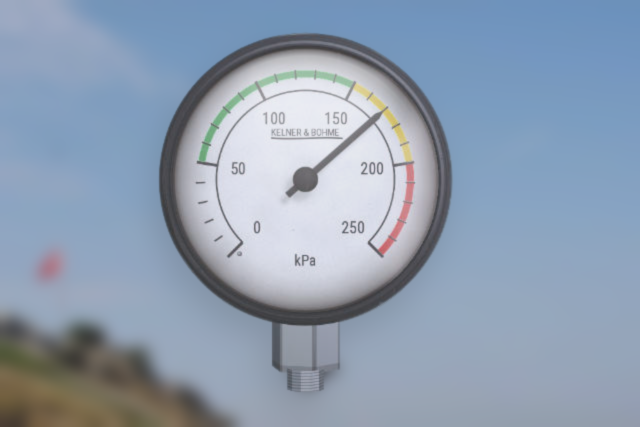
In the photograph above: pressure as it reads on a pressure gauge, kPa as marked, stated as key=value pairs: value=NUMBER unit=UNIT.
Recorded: value=170 unit=kPa
